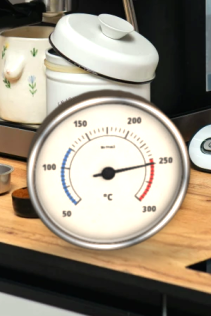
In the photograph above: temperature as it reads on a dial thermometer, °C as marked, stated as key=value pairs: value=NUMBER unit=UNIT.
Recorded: value=250 unit=°C
